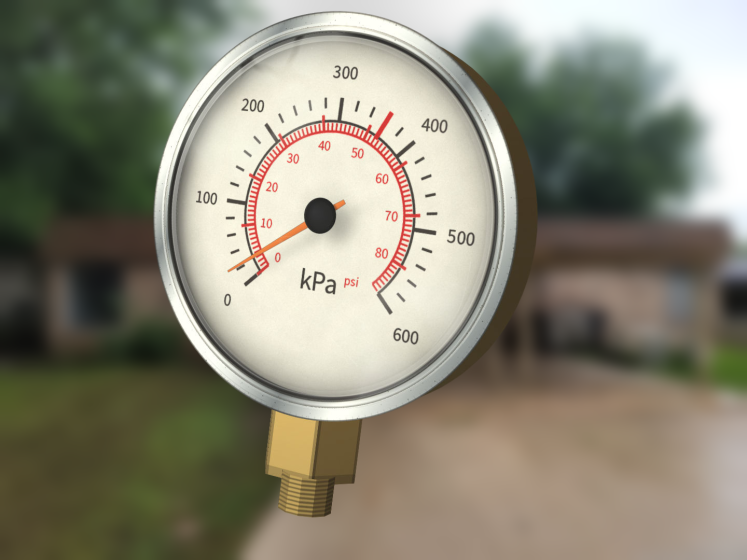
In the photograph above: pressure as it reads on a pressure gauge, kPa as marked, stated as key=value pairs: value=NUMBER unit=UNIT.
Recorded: value=20 unit=kPa
